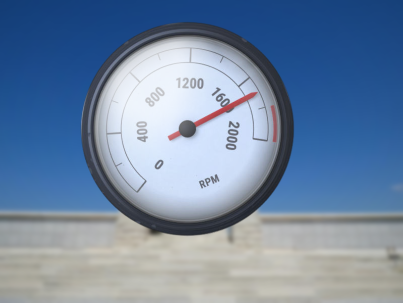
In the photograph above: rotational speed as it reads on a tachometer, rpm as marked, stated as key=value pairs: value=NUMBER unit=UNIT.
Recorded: value=1700 unit=rpm
